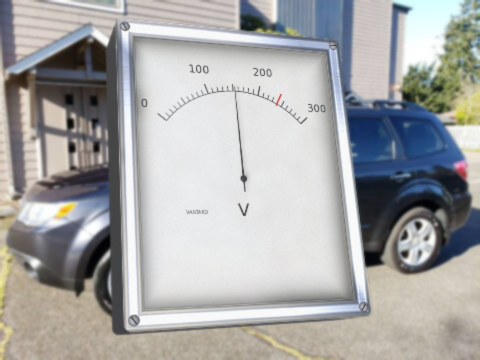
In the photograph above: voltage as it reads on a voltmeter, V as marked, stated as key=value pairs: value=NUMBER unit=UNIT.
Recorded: value=150 unit=V
